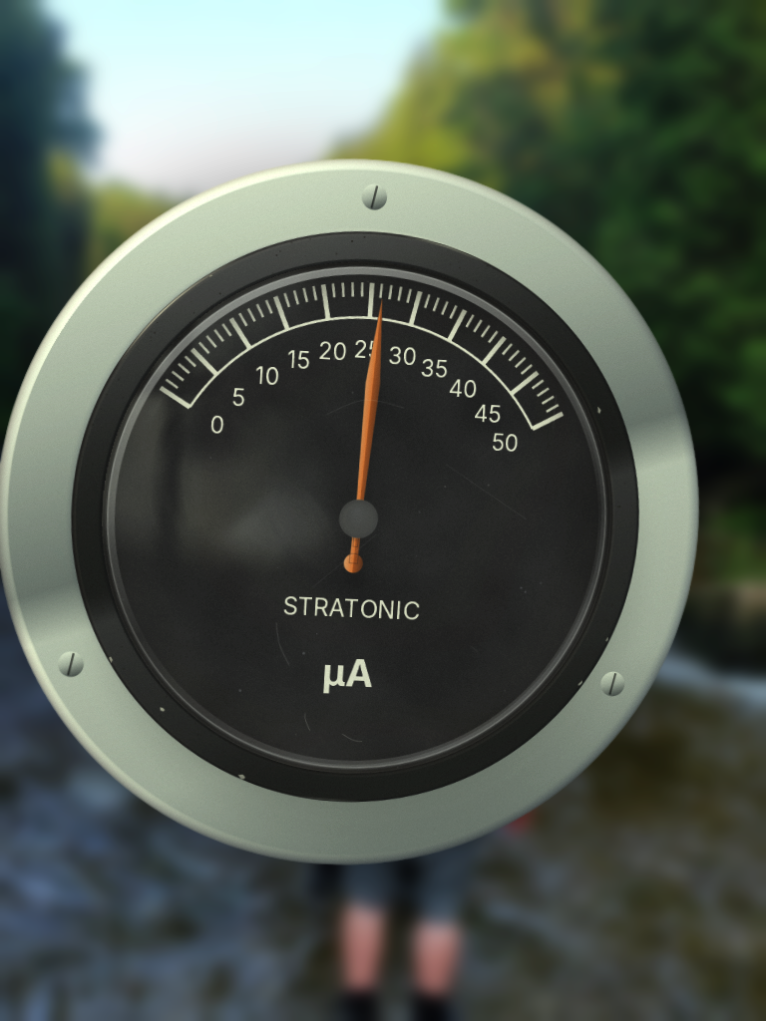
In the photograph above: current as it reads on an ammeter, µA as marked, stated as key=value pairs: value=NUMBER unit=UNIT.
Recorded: value=26 unit=µA
